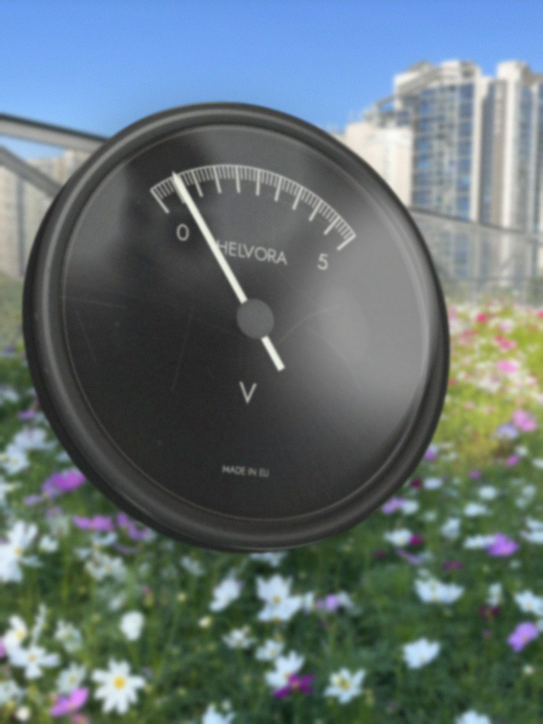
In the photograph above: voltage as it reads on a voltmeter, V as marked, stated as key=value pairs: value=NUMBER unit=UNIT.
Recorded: value=0.5 unit=V
